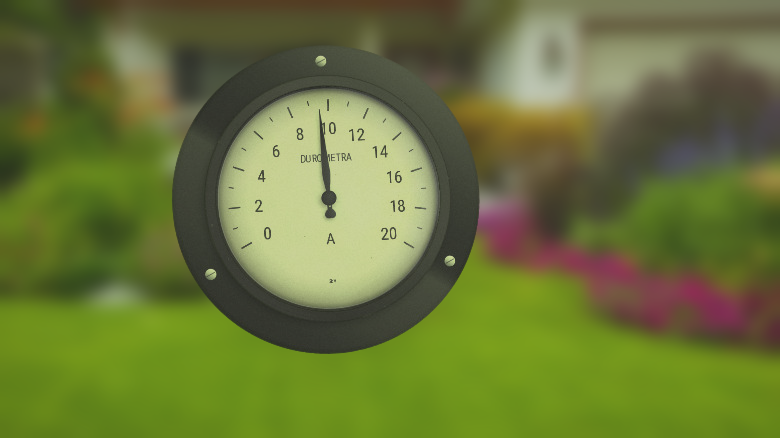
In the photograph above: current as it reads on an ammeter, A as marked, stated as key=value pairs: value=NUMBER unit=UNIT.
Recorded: value=9.5 unit=A
